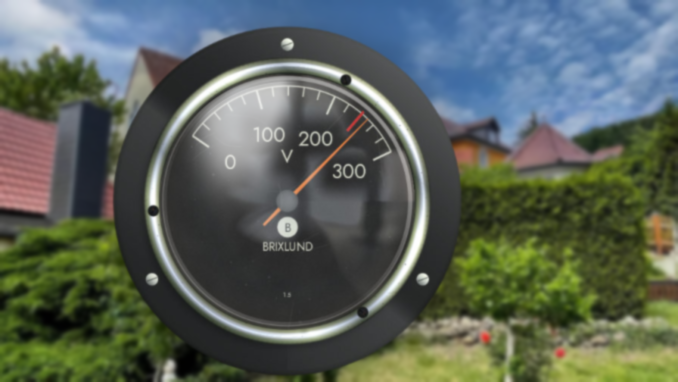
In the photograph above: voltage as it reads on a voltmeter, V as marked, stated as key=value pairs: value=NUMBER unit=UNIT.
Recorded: value=250 unit=V
